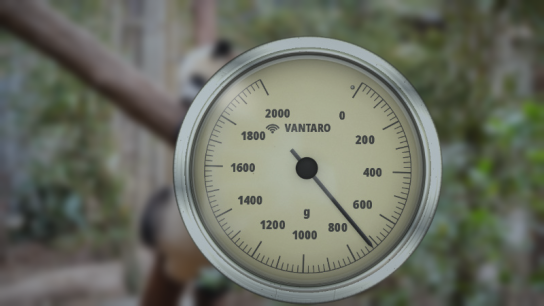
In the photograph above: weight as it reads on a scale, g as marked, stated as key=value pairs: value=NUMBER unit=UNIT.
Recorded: value=720 unit=g
